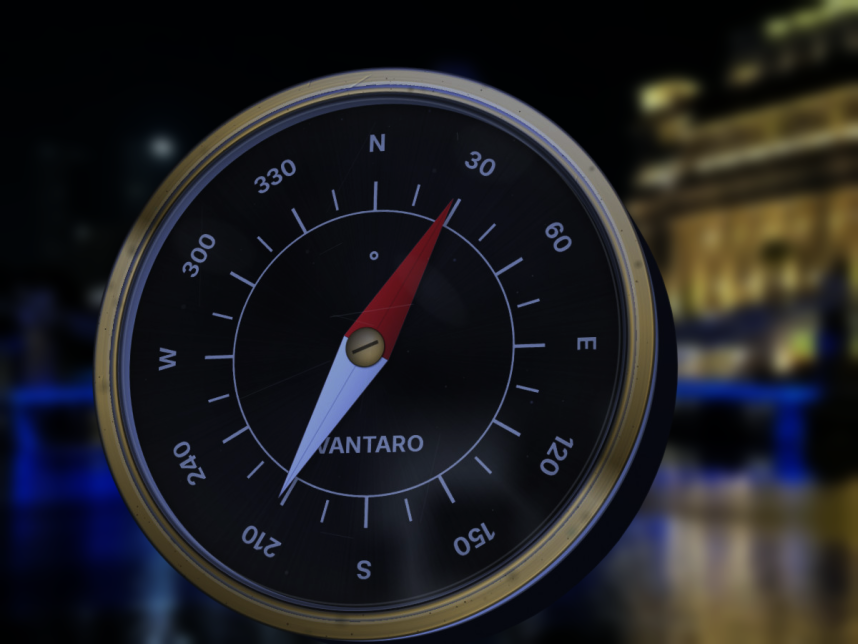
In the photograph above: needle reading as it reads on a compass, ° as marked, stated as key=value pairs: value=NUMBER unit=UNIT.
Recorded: value=30 unit=°
